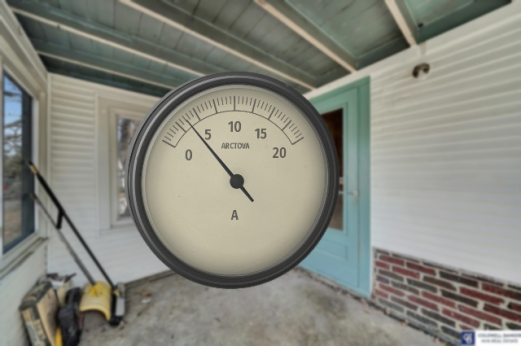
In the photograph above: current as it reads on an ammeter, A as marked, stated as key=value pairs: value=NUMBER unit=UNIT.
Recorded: value=3.5 unit=A
